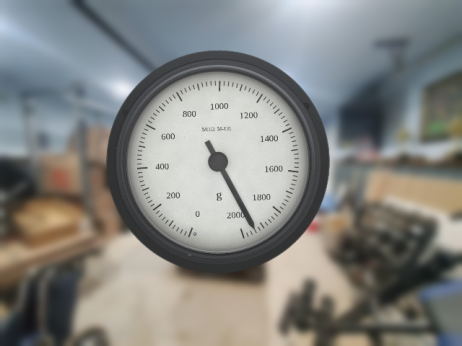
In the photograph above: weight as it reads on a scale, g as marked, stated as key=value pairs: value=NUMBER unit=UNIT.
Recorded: value=1940 unit=g
